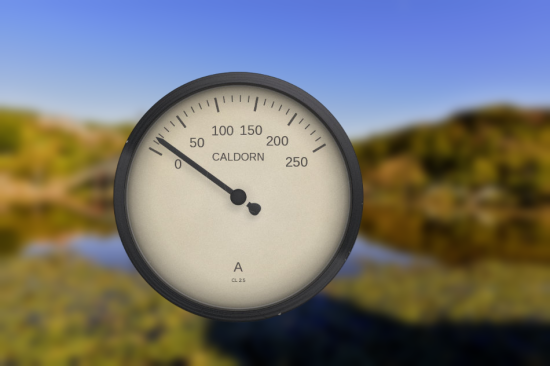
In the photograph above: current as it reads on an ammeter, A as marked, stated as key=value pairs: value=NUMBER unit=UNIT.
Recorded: value=15 unit=A
